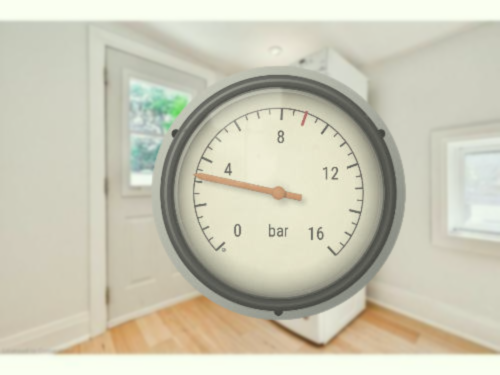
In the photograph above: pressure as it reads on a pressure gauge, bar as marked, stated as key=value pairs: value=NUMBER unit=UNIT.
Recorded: value=3.25 unit=bar
